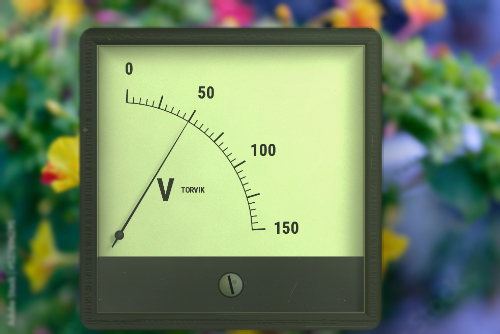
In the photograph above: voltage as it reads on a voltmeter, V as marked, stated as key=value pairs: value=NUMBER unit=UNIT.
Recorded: value=50 unit=V
